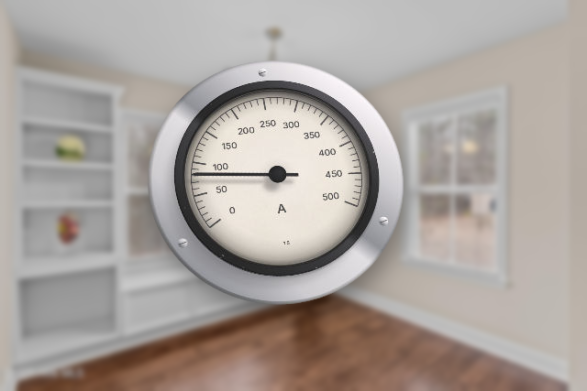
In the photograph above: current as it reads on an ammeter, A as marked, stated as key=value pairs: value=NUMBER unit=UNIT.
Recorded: value=80 unit=A
